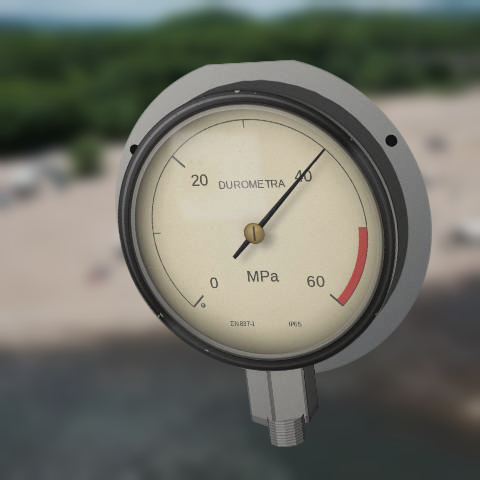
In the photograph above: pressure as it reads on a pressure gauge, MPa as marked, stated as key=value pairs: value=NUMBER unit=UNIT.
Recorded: value=40 unit=MPa
